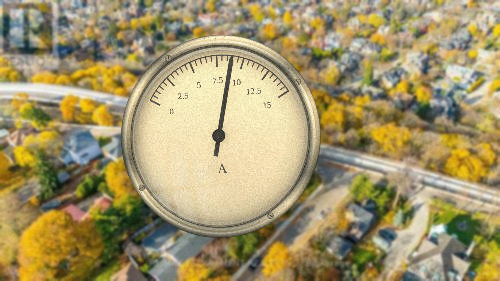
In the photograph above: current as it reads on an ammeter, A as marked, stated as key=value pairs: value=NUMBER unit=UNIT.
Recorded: value=9 unit=A
